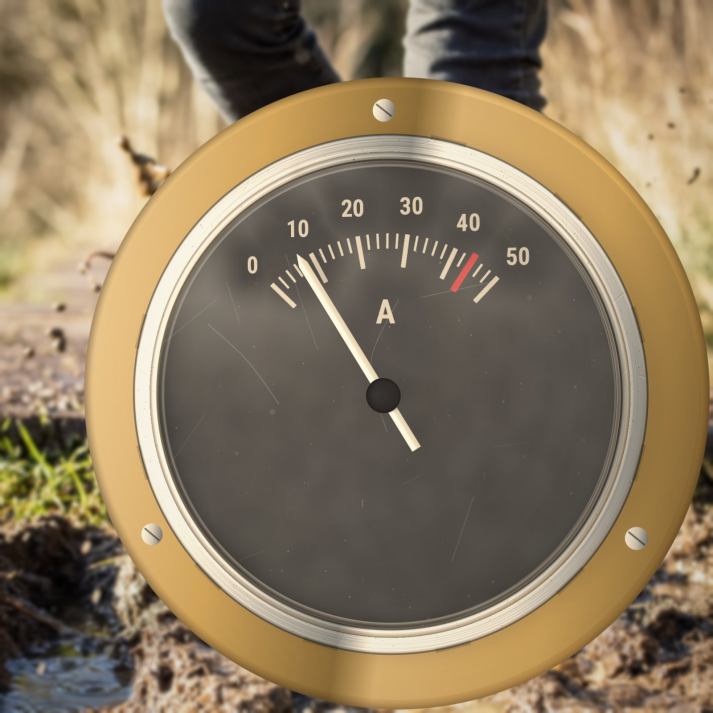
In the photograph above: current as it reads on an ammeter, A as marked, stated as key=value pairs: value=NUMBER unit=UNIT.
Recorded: value=8 unit=A
